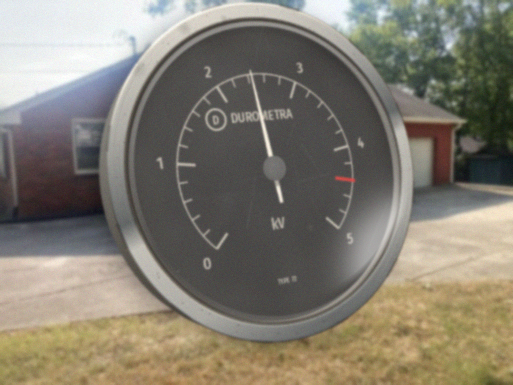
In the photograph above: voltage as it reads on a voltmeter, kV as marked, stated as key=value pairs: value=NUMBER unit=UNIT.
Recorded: value=2.4 unit=kV
